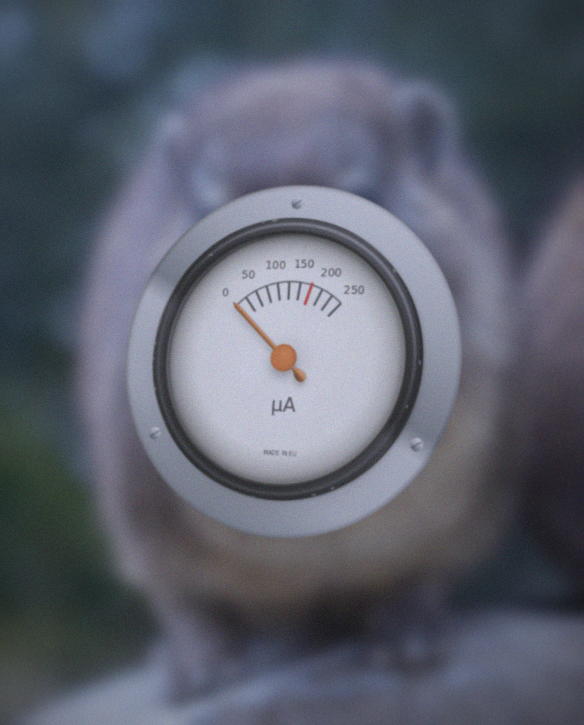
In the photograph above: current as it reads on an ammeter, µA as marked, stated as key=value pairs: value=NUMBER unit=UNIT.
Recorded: value=0 unit=µA
